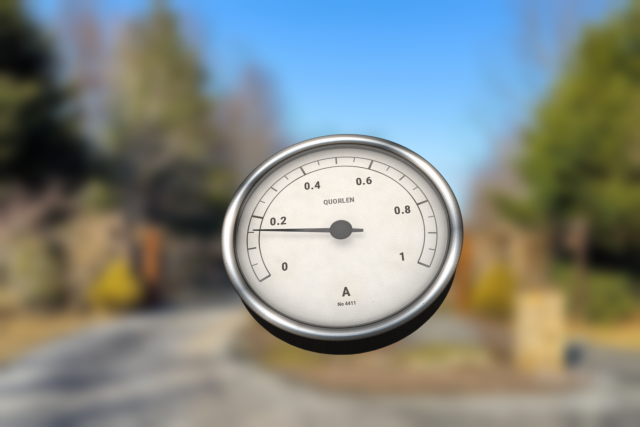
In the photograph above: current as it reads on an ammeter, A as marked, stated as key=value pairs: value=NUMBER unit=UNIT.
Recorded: value=0.15 unit=A
